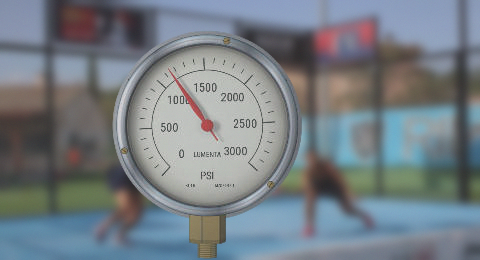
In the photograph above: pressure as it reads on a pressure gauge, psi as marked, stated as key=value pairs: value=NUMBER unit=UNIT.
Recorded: value=1150 unit=psi
